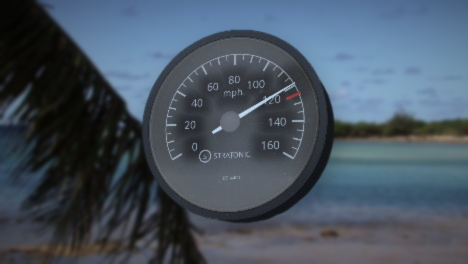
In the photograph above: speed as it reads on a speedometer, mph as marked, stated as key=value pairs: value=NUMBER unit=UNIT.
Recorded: value=120 unit=mph
